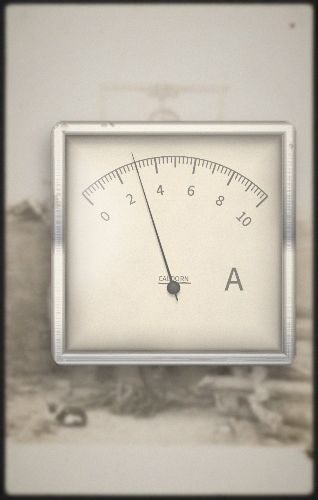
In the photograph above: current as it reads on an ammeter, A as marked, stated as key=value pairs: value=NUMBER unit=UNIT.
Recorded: value=3 unit=A
